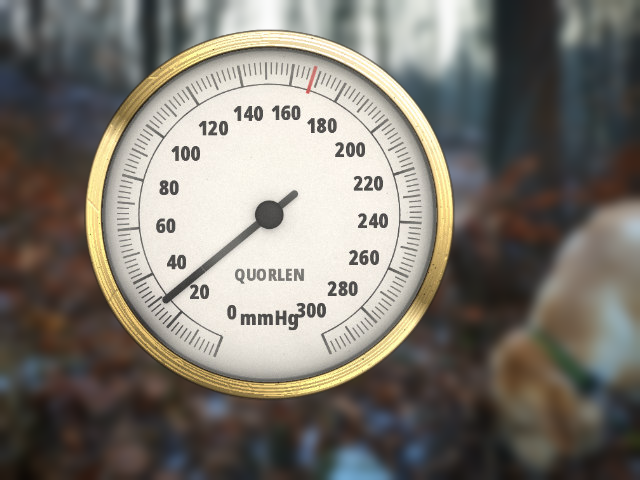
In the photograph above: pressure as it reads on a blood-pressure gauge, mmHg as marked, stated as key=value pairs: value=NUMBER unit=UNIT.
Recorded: value=28 unit=mmHg
